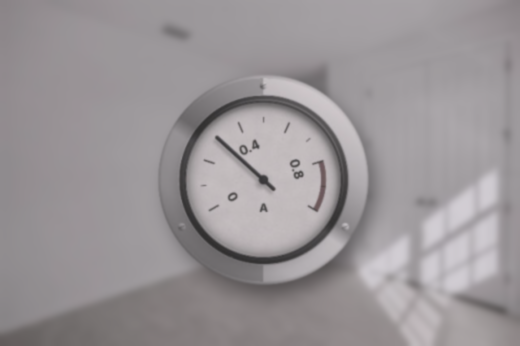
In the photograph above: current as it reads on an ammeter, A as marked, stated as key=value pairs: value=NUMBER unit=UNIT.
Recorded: value=0.3 unit=A
